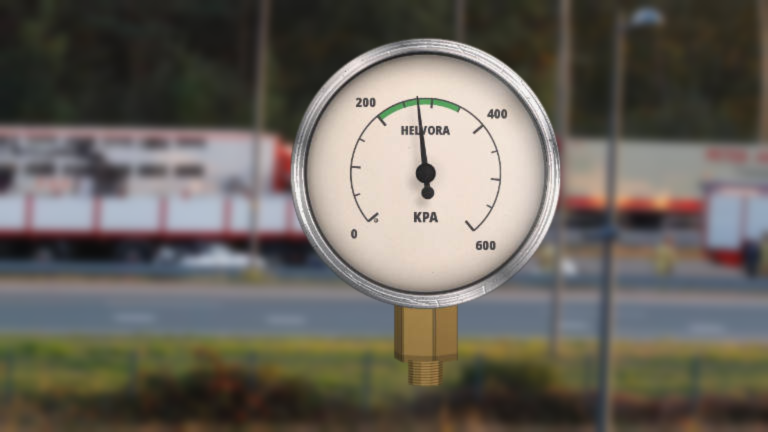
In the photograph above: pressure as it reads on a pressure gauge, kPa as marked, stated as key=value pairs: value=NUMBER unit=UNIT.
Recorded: value=275 unit=kPa
